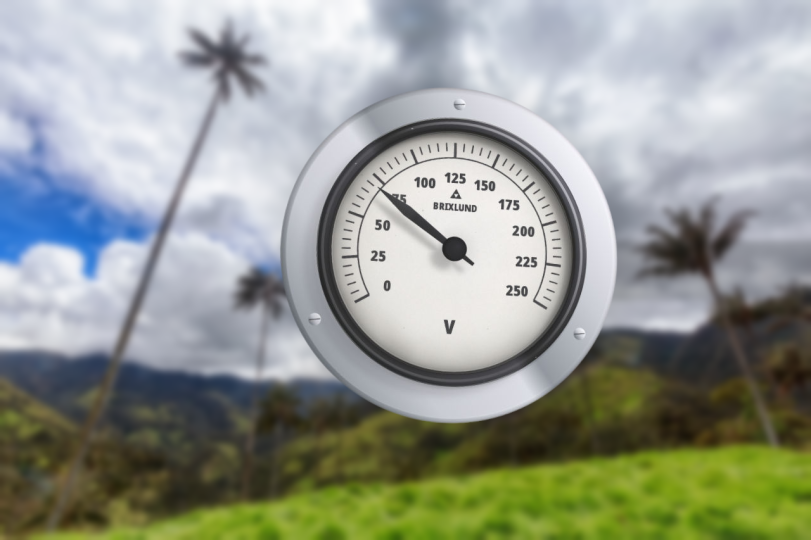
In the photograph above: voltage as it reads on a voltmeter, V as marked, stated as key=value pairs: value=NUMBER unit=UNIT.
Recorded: value=70 unit=V
